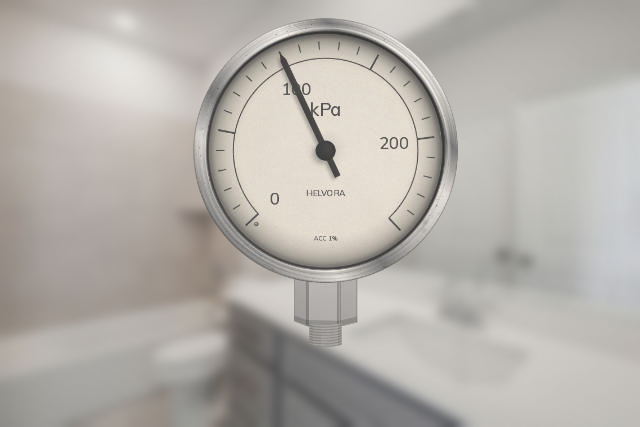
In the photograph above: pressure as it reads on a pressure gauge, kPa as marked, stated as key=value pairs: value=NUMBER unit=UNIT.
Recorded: value=100 unit=kPa
